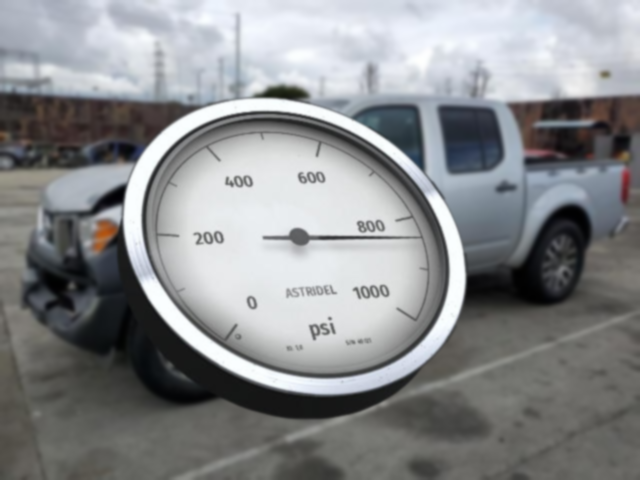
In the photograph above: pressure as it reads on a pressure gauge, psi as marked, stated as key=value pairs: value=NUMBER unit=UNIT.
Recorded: value=850 unit=psi
